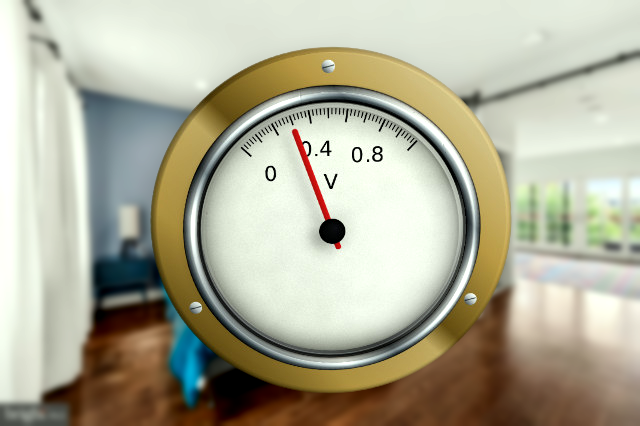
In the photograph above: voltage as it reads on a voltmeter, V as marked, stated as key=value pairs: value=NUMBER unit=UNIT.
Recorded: value=0.3 unit=V
